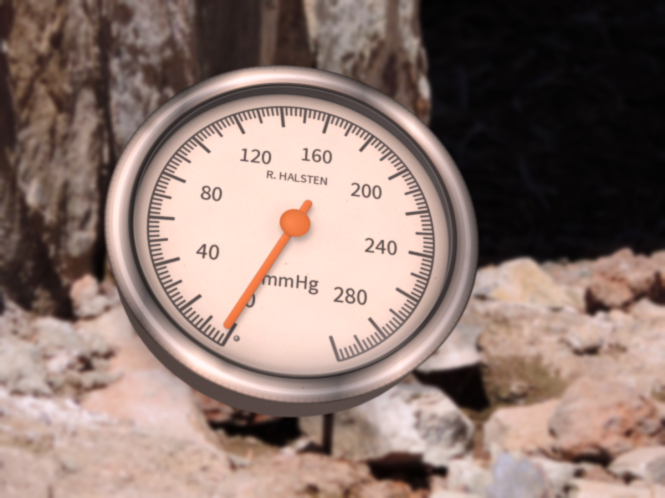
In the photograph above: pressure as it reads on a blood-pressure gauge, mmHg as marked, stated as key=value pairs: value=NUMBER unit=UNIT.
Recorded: value=2 unit=mmHg
